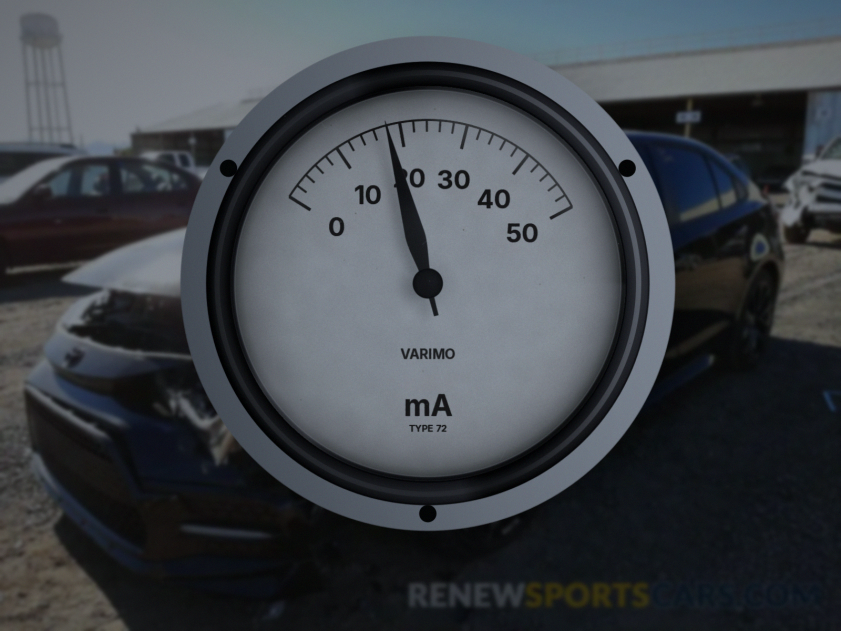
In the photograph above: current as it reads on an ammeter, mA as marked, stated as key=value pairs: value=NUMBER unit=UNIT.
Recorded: value=18 unit=mA
